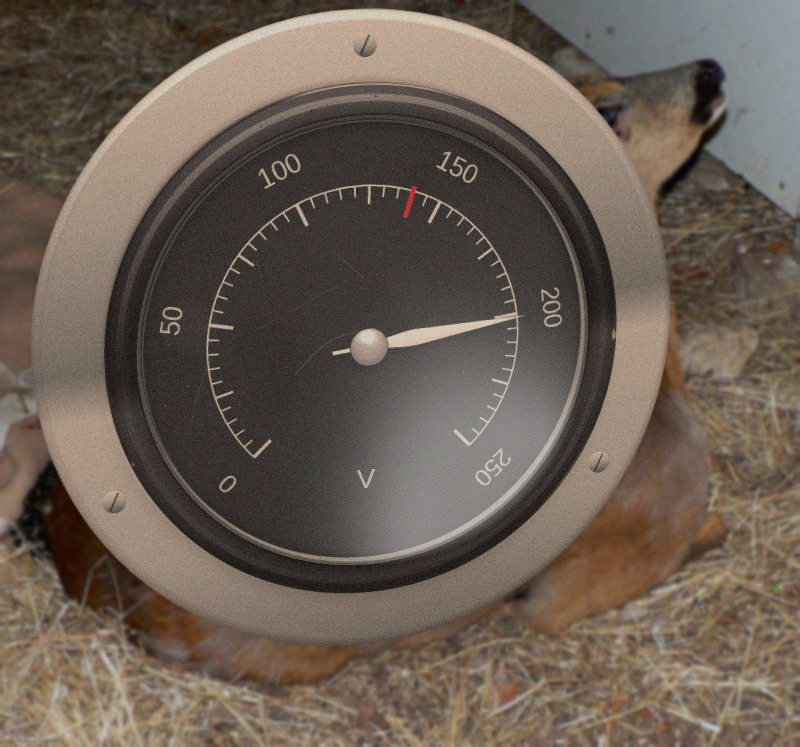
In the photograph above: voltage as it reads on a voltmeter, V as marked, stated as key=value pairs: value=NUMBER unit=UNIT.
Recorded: value=200 unit=V
